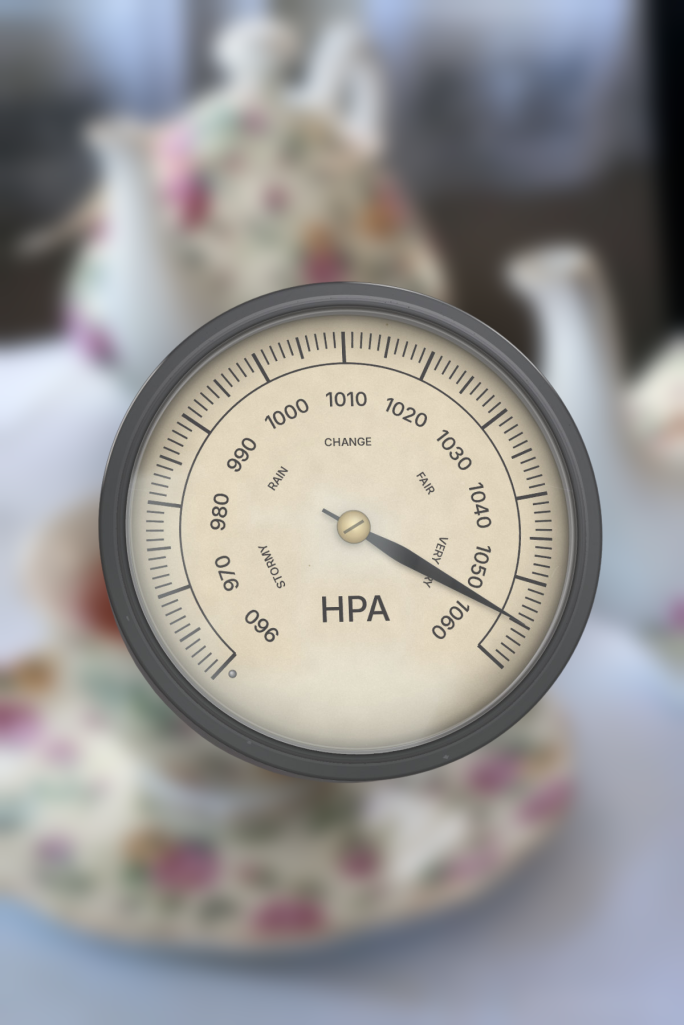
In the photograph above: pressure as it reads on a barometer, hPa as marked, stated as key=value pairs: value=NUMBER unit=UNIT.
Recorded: value=1055 unit=hPa
